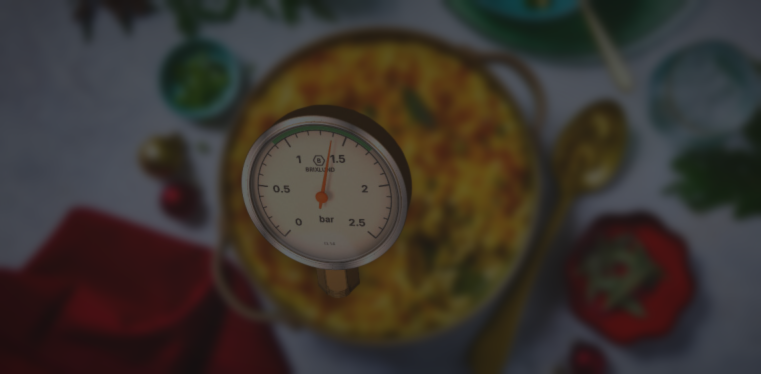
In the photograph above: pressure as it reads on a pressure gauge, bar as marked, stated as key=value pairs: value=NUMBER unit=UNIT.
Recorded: value=1.4 unit=bar
